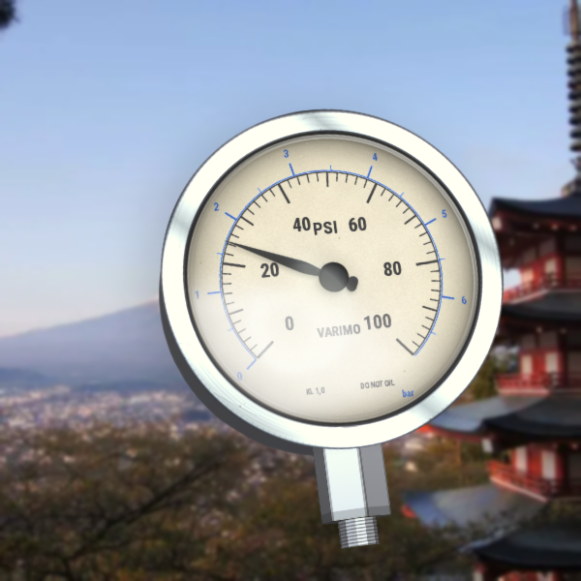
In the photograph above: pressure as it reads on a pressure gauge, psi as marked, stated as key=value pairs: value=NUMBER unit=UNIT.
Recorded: value=24 unit=psi
